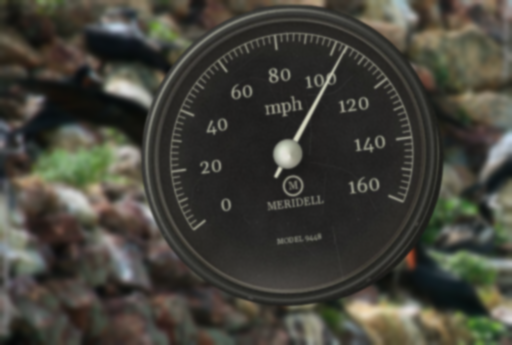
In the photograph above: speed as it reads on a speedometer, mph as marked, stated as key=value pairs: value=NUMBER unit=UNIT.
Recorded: value=104 unit=mph
